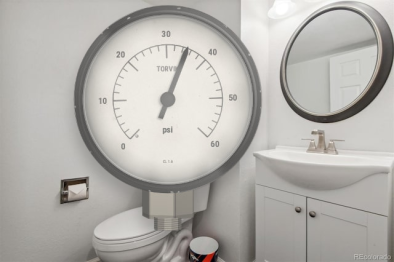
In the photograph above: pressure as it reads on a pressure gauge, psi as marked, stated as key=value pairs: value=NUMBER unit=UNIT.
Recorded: value=35 unit=psi
